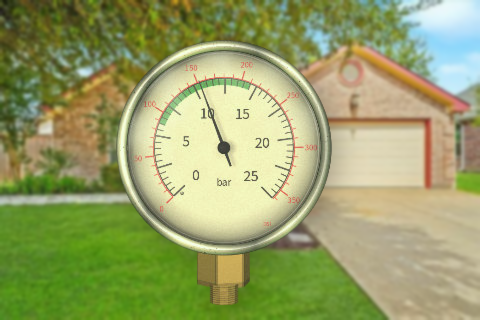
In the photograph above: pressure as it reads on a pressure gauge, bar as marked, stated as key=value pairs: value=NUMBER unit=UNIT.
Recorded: value=10.5 unit=bar
